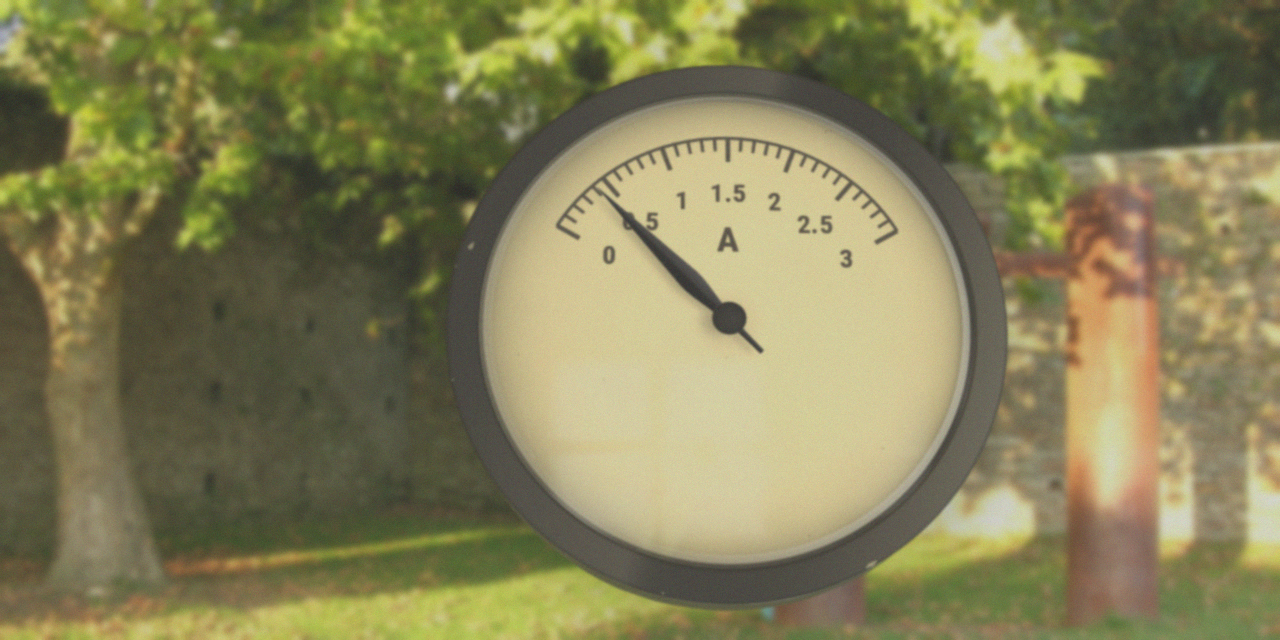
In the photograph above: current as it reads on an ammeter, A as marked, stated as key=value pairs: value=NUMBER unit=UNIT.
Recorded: value=0.4 unit=A
